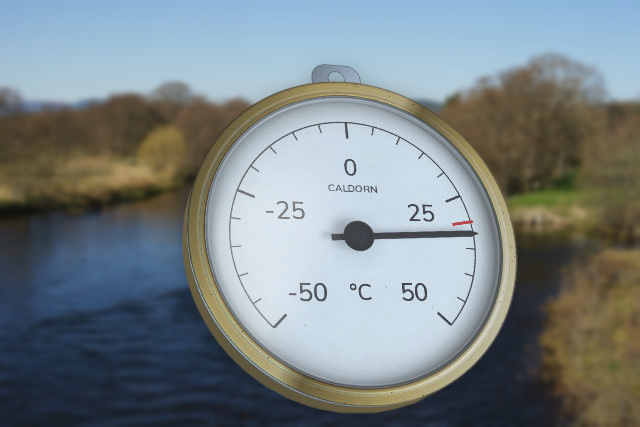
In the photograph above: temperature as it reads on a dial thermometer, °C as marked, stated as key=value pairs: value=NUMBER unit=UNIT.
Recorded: value=32.5 unit=°C
